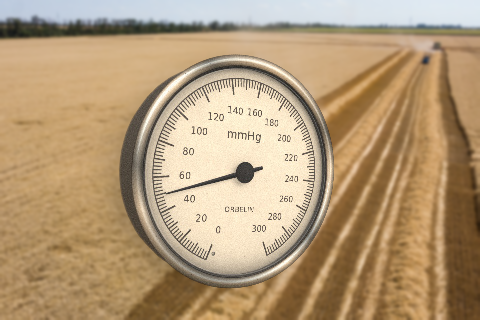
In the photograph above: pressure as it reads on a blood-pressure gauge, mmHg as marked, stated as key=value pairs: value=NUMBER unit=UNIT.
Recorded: value=50 unit=mmHg
